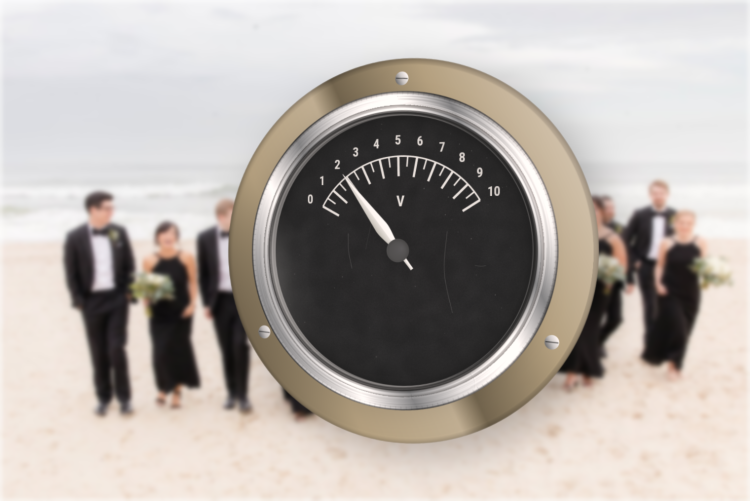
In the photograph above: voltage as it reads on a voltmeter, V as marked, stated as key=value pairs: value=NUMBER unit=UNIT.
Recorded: value=2 unit=V
